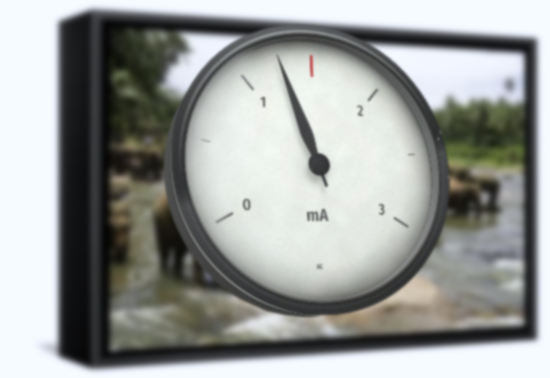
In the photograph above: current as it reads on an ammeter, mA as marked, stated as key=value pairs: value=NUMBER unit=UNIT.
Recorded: value=1.25 unit=mA
